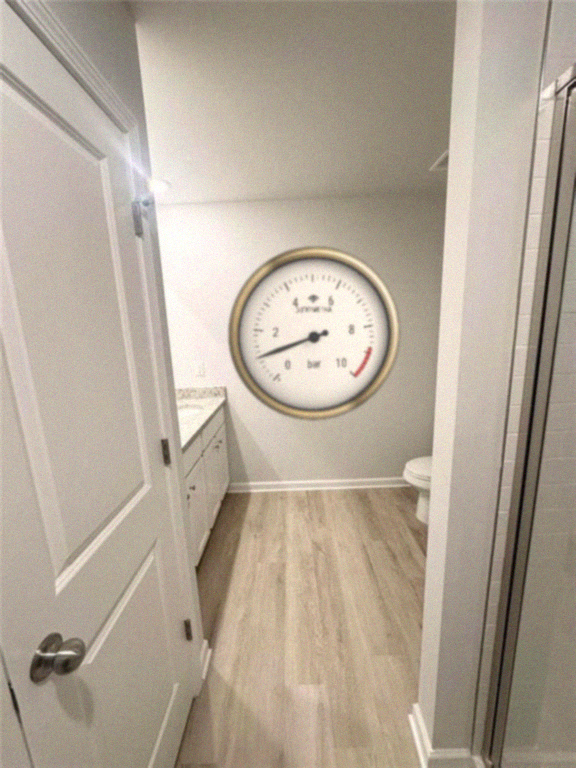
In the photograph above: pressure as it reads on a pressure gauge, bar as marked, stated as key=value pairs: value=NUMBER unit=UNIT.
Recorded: value=1 unit=bar
